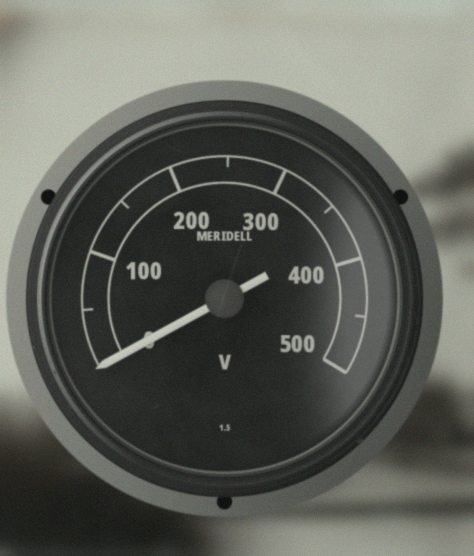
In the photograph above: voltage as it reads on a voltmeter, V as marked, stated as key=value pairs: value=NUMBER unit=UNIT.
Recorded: value=0 unit=V
